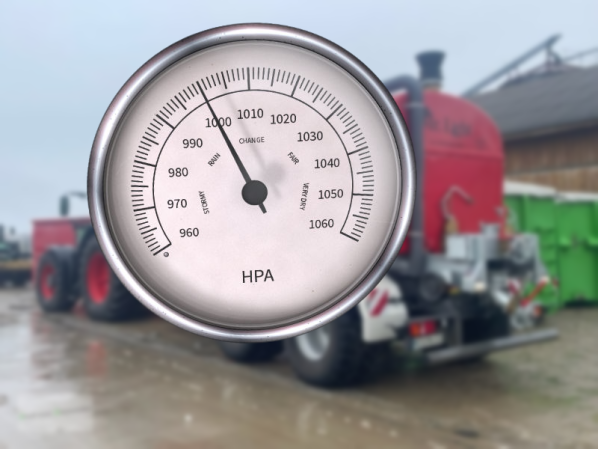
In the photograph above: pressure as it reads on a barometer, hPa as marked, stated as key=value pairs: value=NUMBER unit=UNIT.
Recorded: value=1000 unit=hPa
